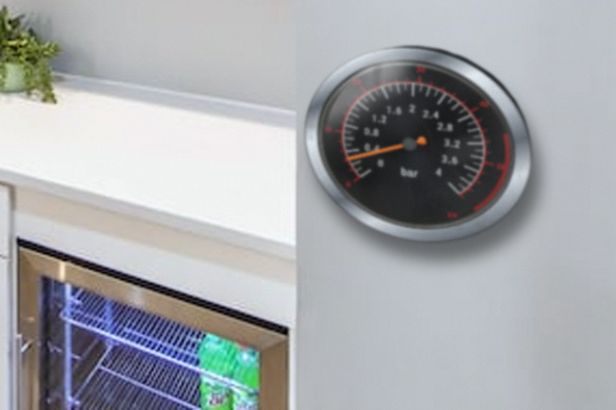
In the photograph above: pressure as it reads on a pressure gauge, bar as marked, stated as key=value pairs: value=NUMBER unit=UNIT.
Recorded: value=0.3 unit=bar
